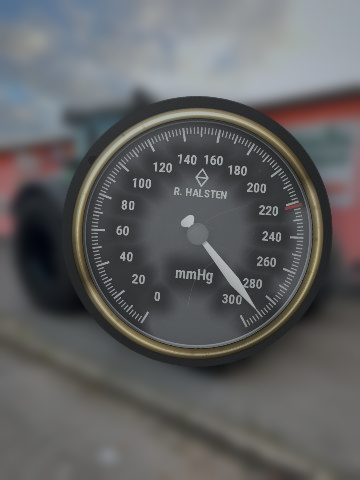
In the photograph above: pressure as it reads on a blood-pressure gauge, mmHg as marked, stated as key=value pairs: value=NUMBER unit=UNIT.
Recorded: value=290 unit=mmHg
